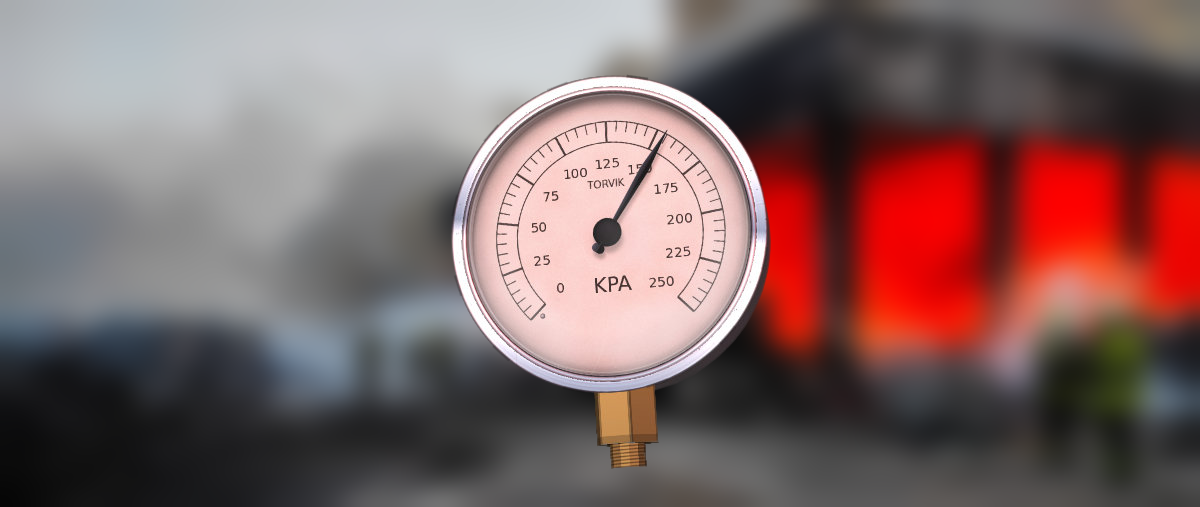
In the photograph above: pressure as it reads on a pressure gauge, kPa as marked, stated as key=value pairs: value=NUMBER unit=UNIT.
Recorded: value=155 unit=kPa
